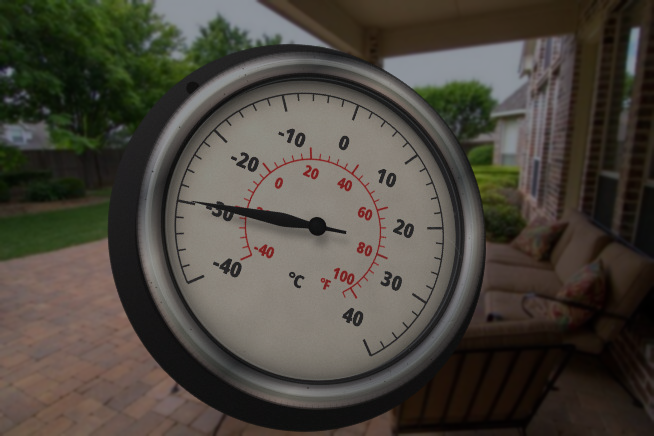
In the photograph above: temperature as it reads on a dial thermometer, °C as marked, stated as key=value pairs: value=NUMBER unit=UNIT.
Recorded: value=-30 unit=°C
